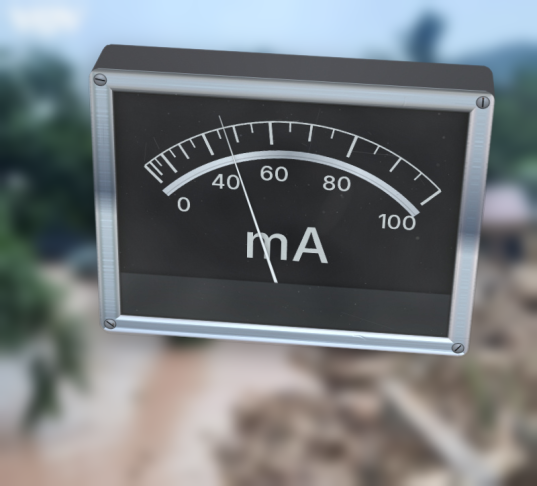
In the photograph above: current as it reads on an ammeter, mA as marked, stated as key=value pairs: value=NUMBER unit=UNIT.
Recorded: value=47.5 unit=mA
